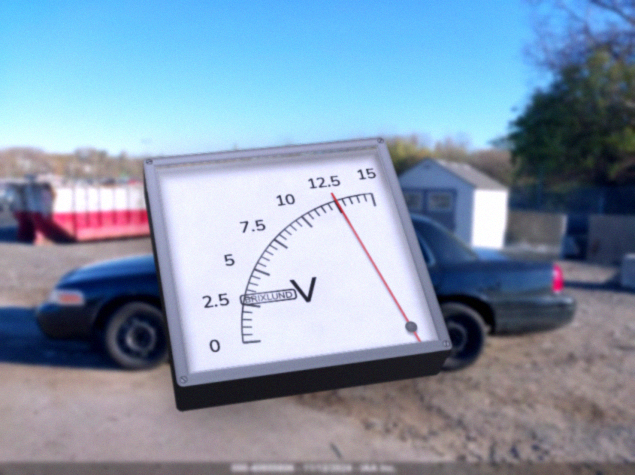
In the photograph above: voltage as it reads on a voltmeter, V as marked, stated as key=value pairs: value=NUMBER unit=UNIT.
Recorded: value=12.5 unit=V
